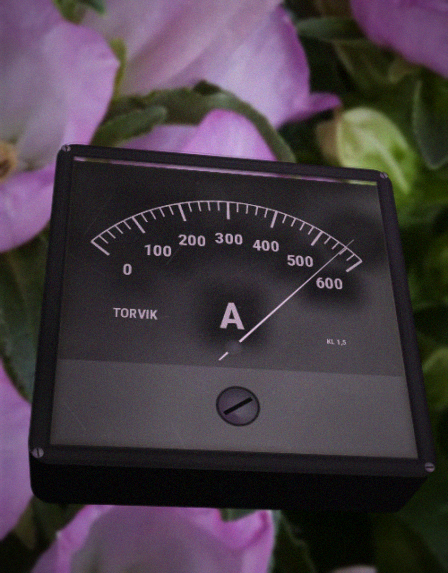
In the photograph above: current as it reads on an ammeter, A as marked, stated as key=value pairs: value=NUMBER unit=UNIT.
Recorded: value=560 unit=A
